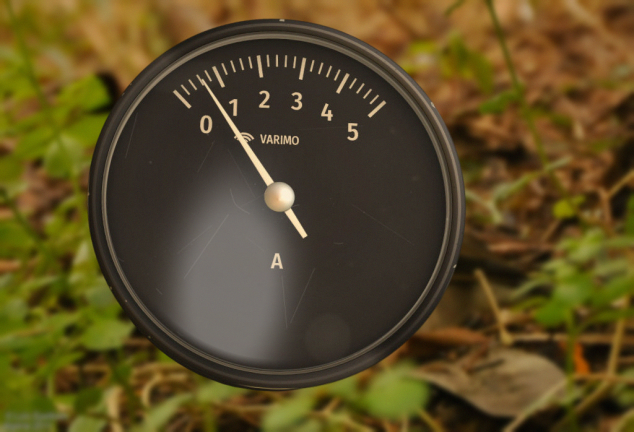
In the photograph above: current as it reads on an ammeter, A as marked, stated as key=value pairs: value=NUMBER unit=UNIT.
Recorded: value=0.6 unit=A
